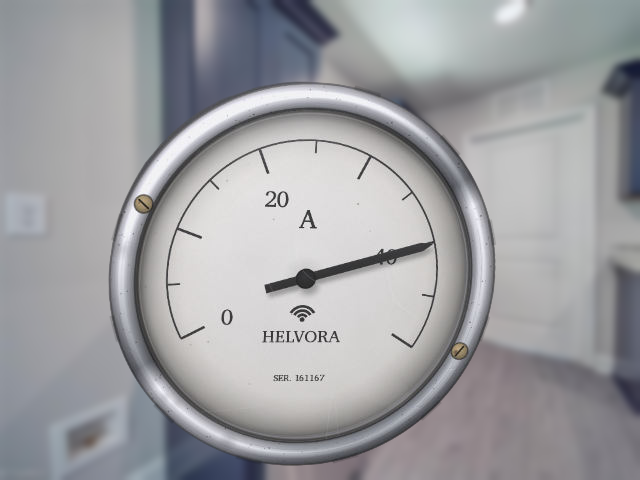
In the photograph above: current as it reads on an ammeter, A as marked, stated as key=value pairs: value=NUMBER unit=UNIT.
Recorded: value=40 unit=A
